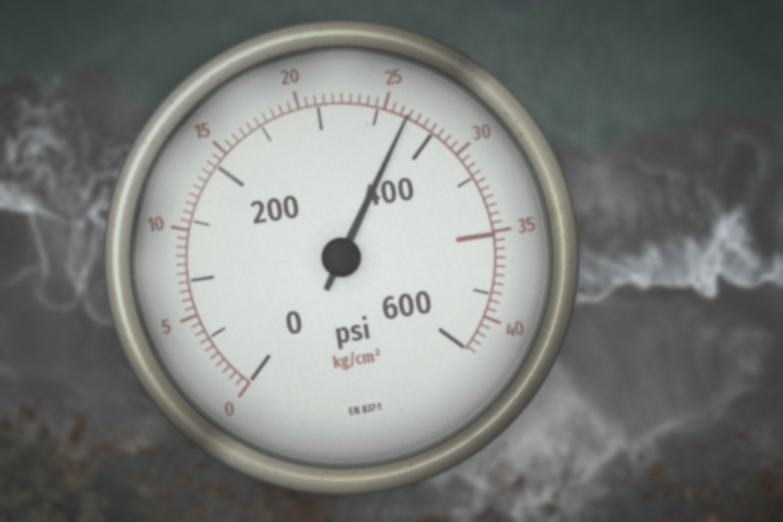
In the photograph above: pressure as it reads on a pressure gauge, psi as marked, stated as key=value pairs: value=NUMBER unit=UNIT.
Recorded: value=375 unit=psi
